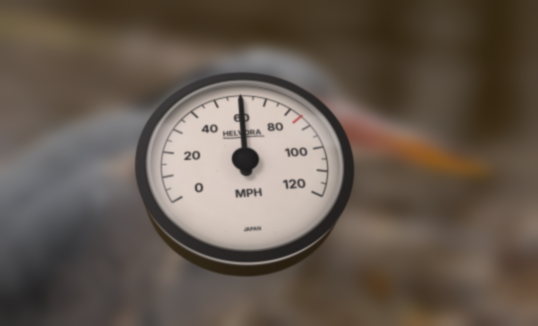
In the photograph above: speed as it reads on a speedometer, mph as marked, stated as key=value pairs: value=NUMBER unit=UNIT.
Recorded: value=60 unit=mph
